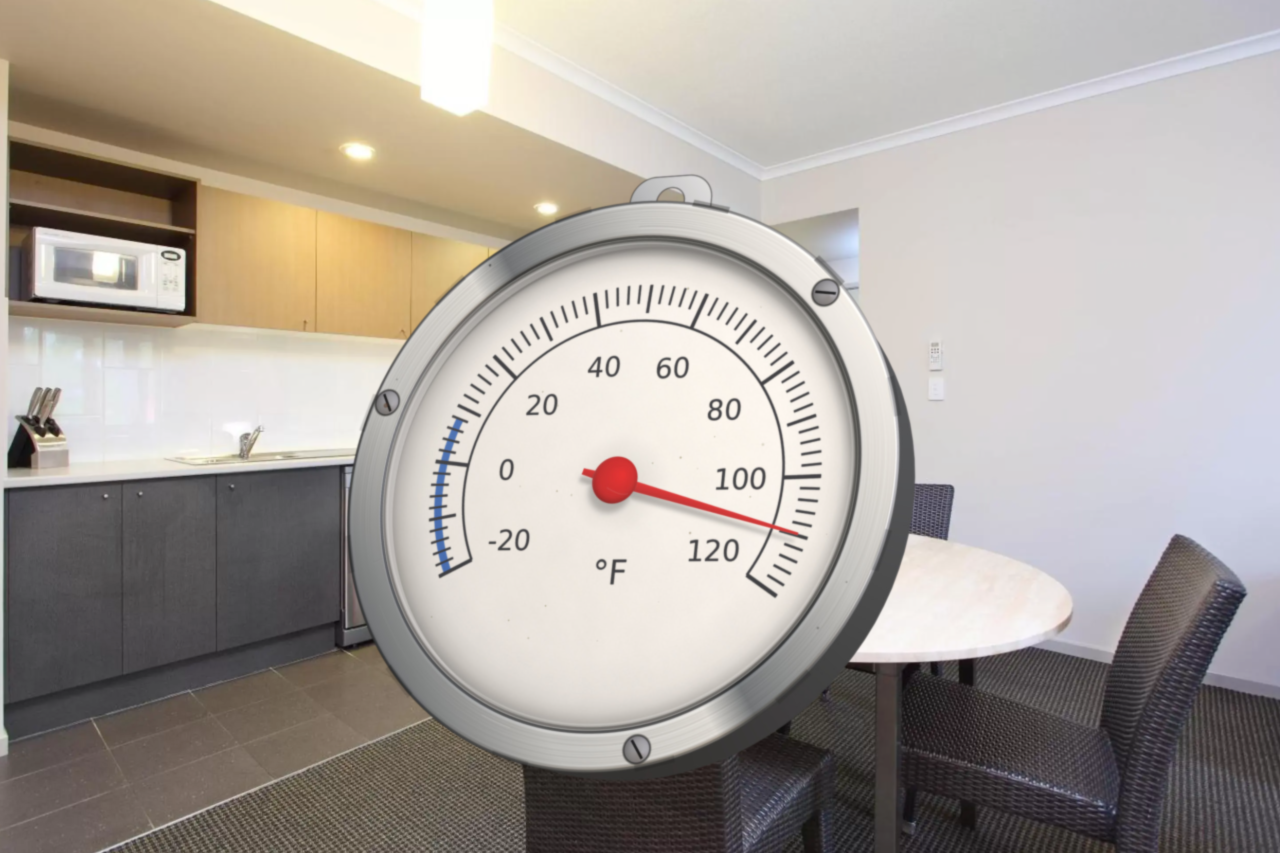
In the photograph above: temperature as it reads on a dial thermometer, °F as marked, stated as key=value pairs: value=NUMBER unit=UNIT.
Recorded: value=110 unit=°F
